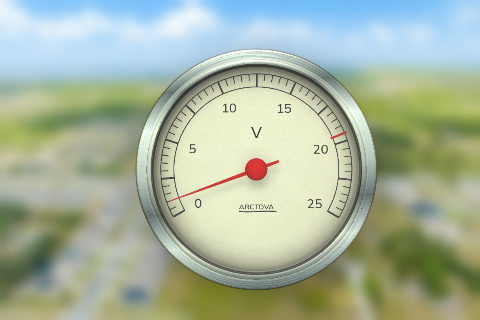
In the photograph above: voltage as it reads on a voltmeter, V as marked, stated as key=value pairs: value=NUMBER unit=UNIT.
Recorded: value=1 unit=V
